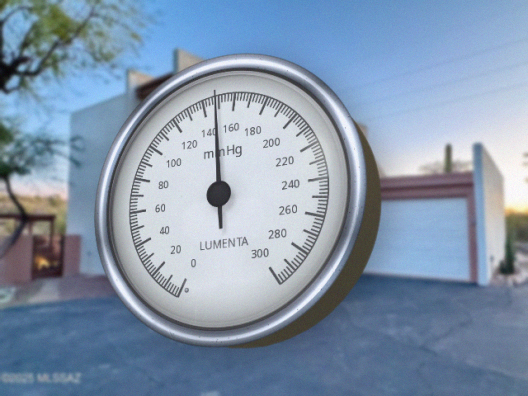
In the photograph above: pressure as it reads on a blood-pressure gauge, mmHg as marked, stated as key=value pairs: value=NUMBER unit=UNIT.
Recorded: value=150 unit=mmHg
